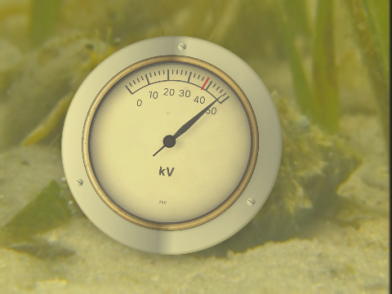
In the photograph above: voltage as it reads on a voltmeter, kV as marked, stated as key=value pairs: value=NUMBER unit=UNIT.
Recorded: value=48 unit=kV
